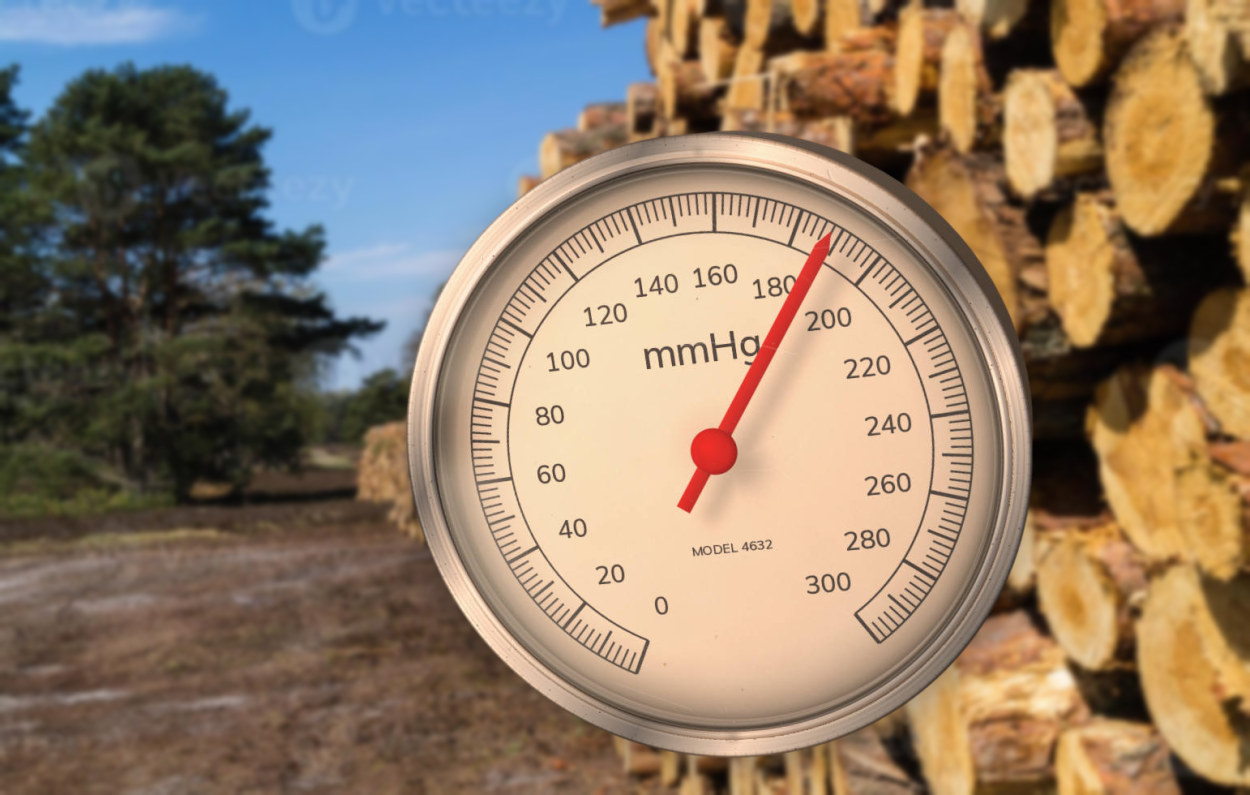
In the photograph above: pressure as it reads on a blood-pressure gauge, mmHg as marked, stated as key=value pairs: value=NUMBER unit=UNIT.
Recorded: value=188 unit=mmHg
